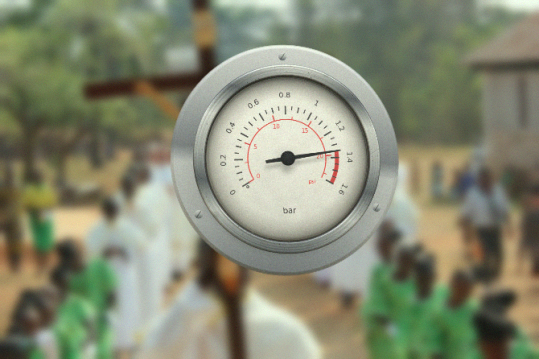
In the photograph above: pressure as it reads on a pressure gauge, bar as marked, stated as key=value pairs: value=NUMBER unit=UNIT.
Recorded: value=1.35 unit=bar
